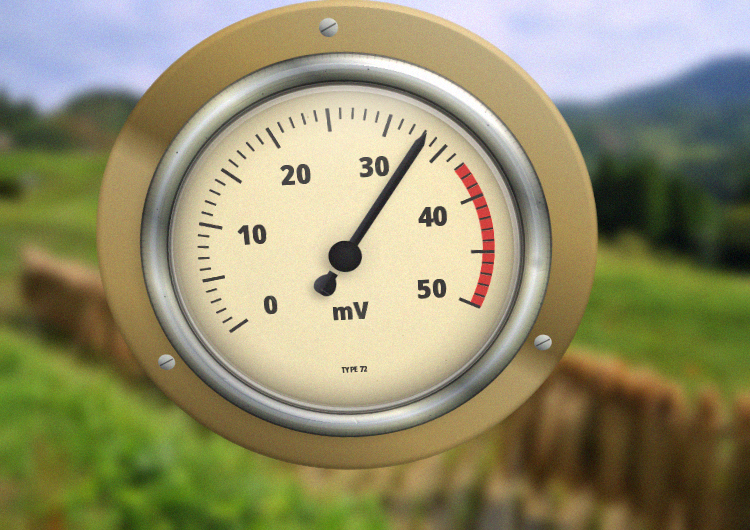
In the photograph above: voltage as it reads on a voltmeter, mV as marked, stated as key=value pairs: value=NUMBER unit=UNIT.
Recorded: value=33 unit=mV
